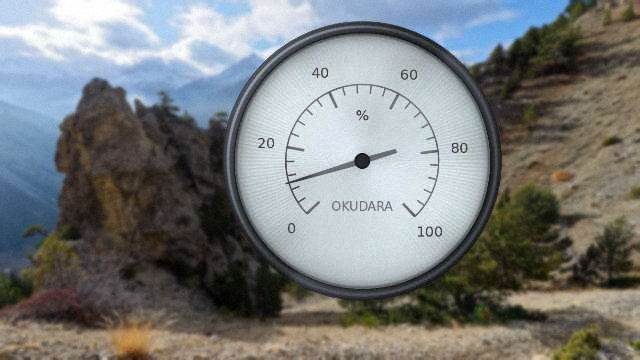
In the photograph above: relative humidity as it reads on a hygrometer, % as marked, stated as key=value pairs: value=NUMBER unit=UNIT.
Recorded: value=10 unit=%
